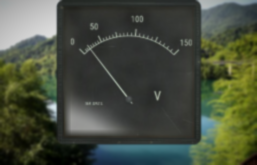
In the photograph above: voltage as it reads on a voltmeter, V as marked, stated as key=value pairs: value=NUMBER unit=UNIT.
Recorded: value=25 unit=V
